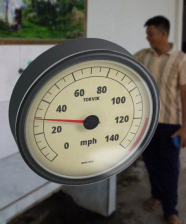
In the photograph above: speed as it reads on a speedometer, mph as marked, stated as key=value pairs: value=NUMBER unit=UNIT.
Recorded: value=30 unit=mph
